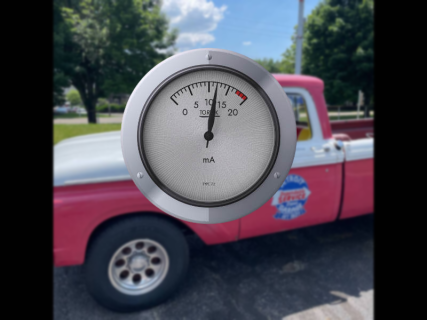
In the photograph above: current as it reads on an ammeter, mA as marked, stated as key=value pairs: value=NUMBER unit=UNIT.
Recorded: value=12 unit=mA
